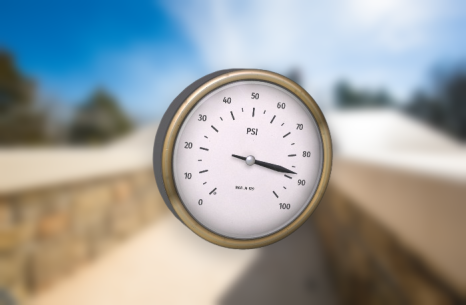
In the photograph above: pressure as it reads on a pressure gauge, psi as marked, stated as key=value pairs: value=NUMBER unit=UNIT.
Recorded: value=87.5 unit=psi
